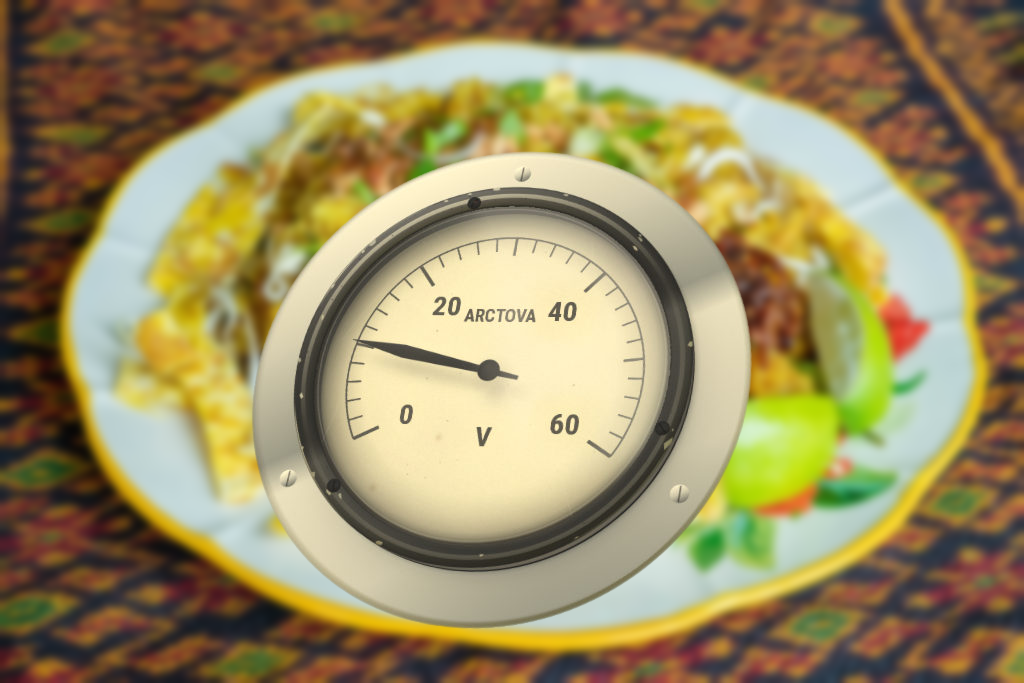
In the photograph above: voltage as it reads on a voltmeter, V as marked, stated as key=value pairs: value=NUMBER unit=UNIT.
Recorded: value=10 unit=V
